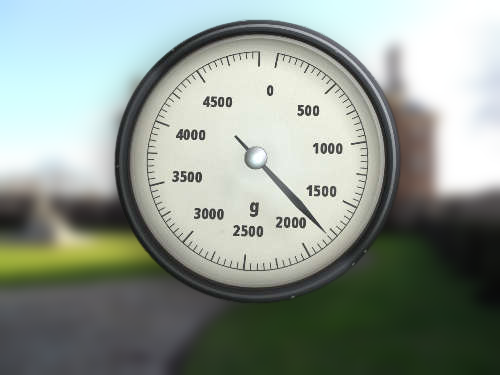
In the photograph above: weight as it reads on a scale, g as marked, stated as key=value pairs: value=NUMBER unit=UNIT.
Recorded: value=1800 unit=g
